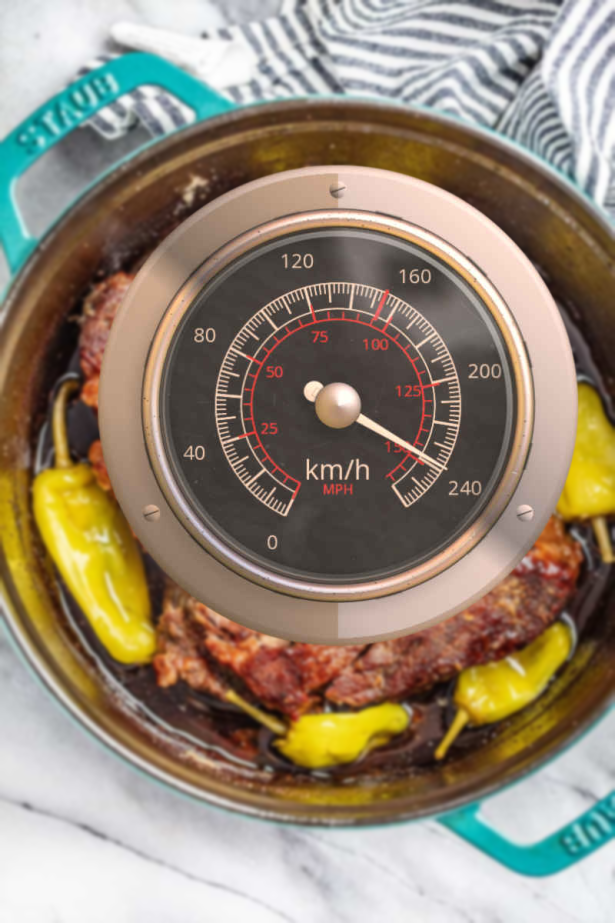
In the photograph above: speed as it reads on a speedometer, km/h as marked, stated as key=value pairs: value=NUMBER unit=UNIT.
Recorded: value=238 unit=km/h
